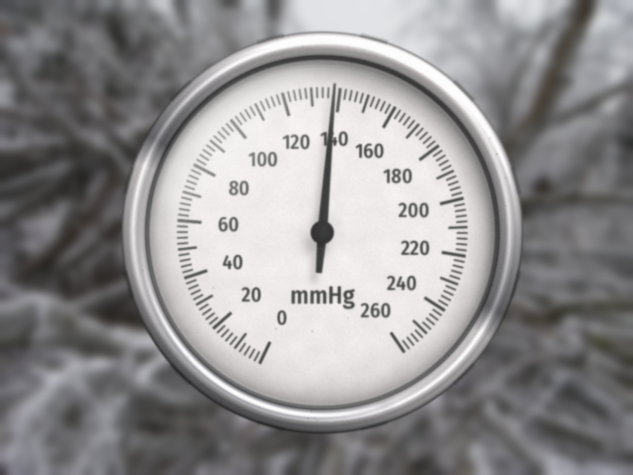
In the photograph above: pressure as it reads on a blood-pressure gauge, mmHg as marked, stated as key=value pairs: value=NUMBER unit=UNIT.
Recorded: value=138 unit=mmHg
